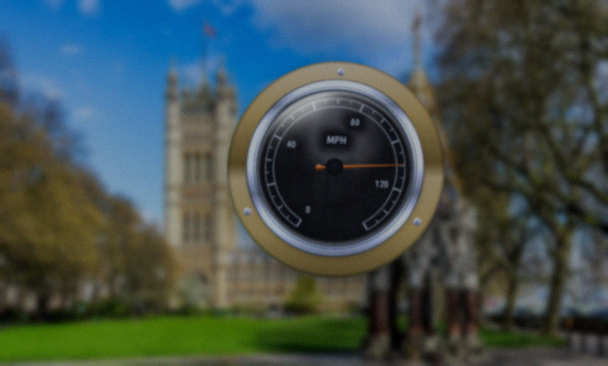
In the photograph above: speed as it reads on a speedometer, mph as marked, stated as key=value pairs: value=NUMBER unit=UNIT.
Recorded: value=110 unit=mph
